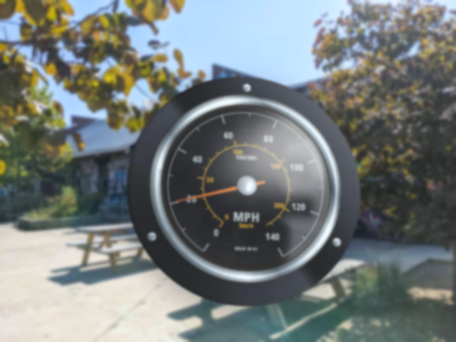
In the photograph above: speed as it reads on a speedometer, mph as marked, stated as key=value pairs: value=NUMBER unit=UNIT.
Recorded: value=20 unit=mph
